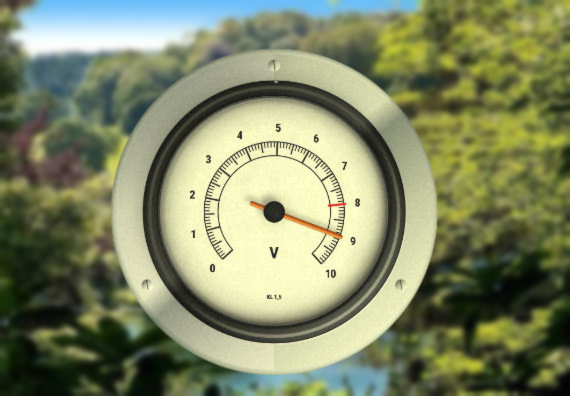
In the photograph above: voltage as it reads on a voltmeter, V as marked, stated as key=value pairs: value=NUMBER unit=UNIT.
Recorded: value=9 unit=V
